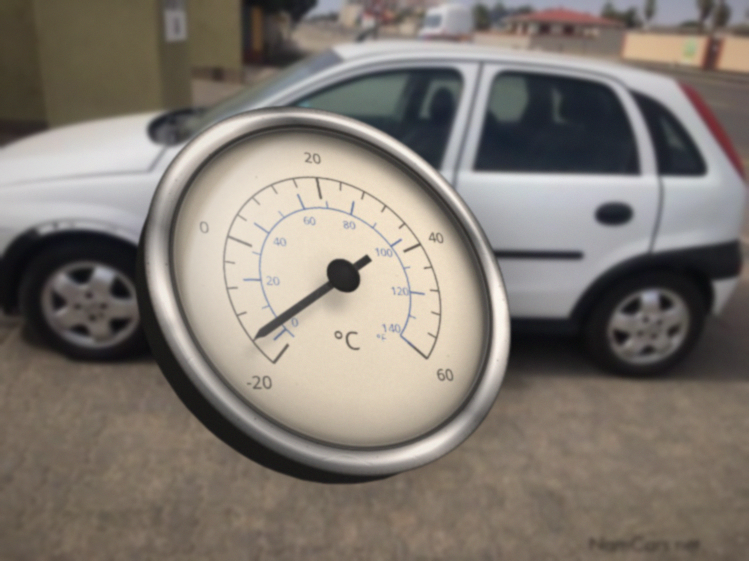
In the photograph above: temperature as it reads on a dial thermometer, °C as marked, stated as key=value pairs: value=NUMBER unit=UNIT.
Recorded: value=-16 unit=°C
